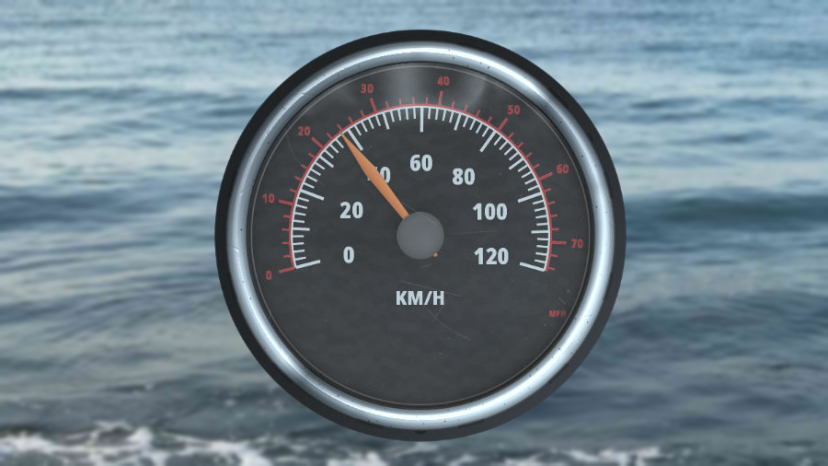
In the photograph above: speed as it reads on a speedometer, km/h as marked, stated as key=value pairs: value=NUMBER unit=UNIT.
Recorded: value=38 unit=km/h
